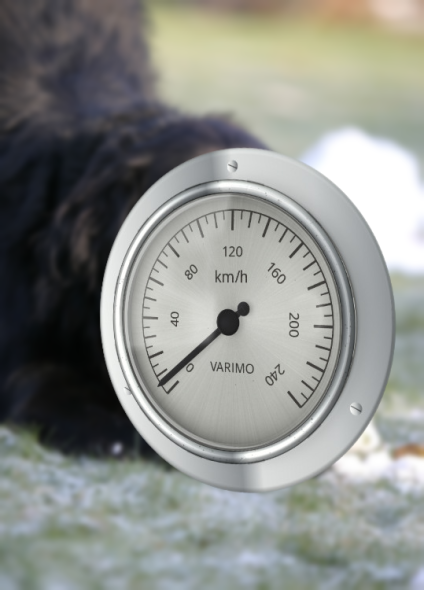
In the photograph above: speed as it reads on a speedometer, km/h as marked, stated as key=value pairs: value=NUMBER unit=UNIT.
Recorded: value=5 unit=km/h
